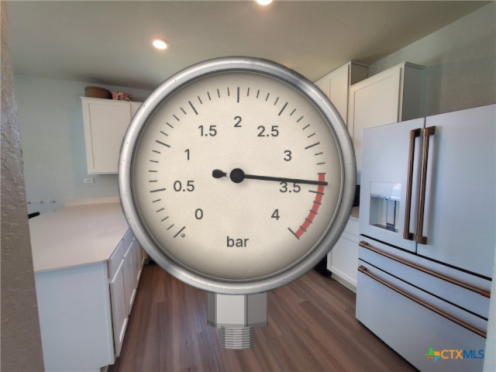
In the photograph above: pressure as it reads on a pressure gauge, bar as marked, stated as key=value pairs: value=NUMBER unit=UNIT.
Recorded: value=3.4 unit=bar
